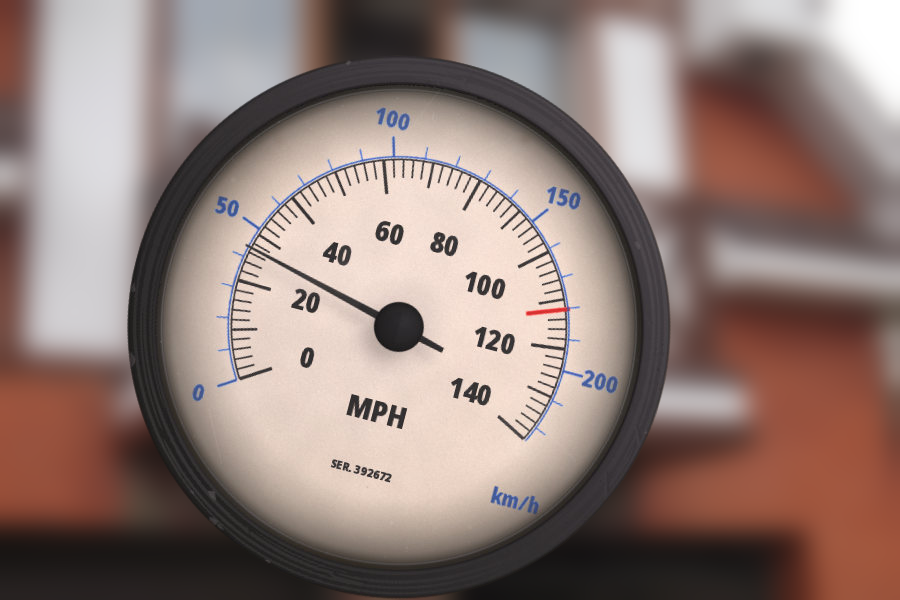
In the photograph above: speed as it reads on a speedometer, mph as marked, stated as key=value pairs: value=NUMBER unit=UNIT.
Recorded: value=27 unit=mph
